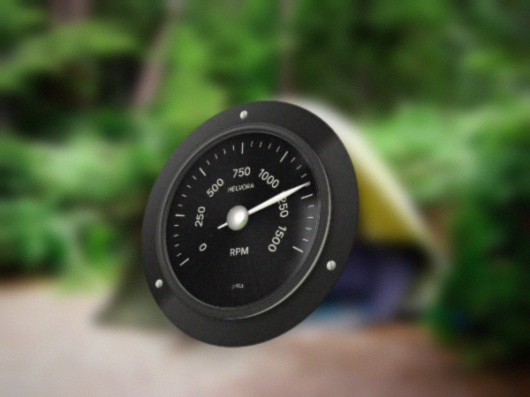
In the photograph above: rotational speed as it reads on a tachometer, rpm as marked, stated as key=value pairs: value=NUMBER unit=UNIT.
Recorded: value=1200 unit=rpm
